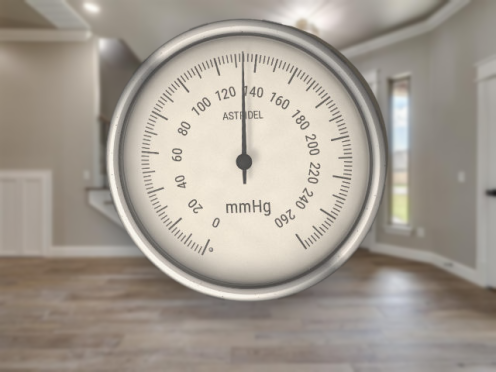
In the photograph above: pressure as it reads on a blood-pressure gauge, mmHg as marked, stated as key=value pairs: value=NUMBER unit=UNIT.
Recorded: value=134 unit=mmHg
